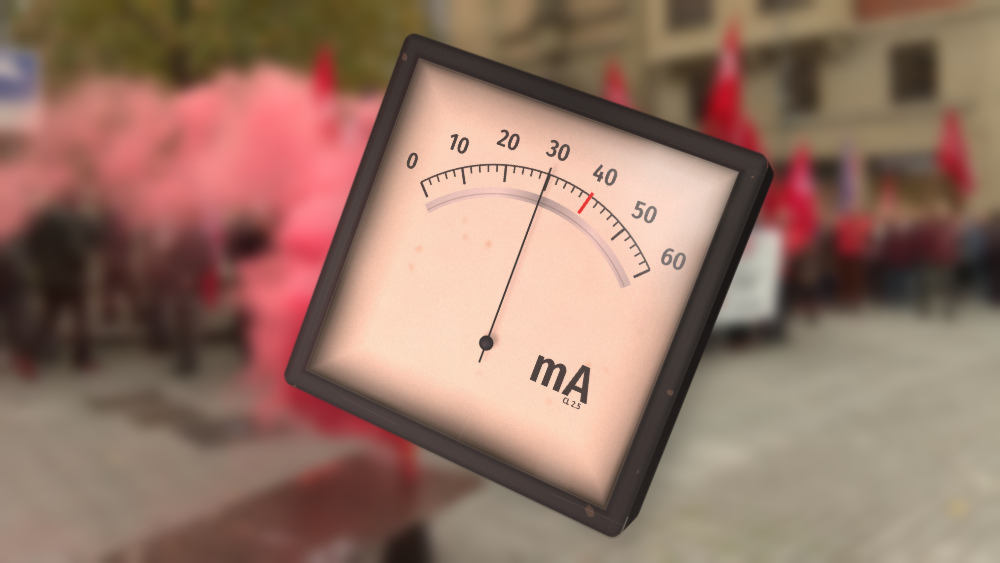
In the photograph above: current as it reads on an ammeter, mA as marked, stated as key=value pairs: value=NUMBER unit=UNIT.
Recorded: value=30 unit=mA
